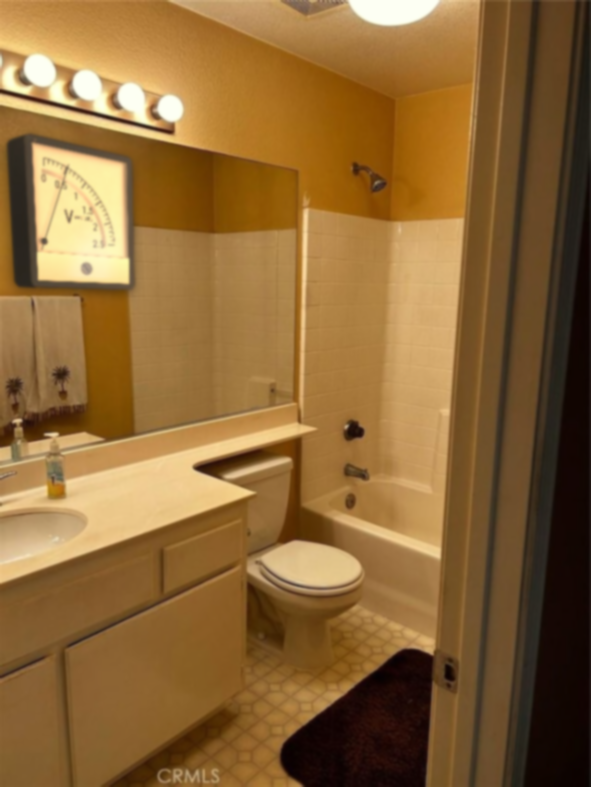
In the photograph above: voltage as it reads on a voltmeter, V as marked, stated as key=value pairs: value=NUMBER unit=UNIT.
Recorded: value=0.5 unit=V
